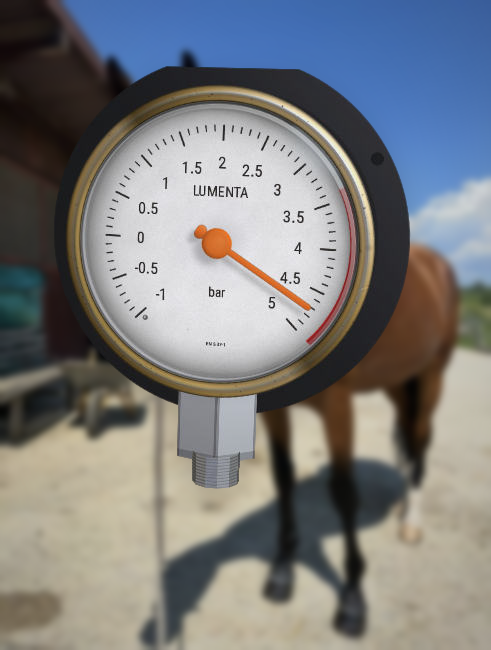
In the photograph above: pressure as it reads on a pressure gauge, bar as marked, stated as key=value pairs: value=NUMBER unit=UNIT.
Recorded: value=4.7 unit=bar
